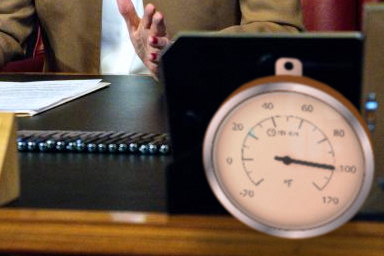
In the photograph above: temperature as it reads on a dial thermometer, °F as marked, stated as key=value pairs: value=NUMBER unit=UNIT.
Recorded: value=100 unit=°F
